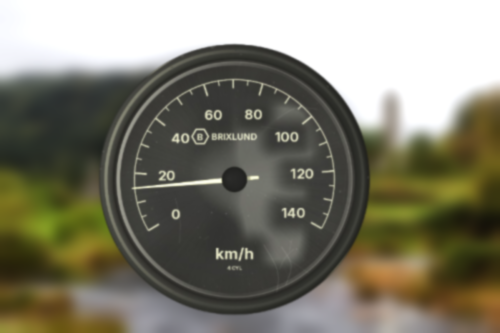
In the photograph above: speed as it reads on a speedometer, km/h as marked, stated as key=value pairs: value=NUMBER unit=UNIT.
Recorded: value=15 unit=km/h
